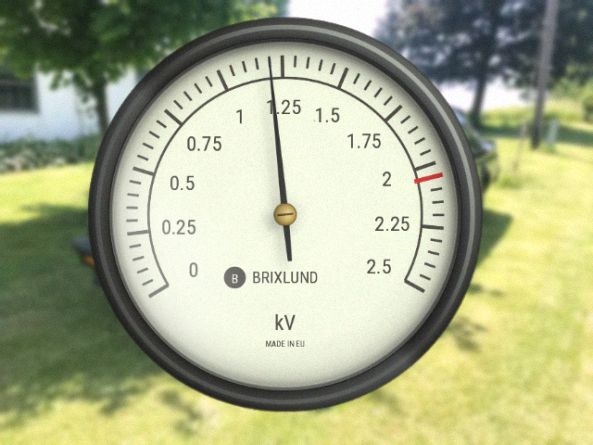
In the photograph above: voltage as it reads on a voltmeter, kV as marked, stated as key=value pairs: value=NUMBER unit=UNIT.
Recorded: value=1.2 unit=kV
